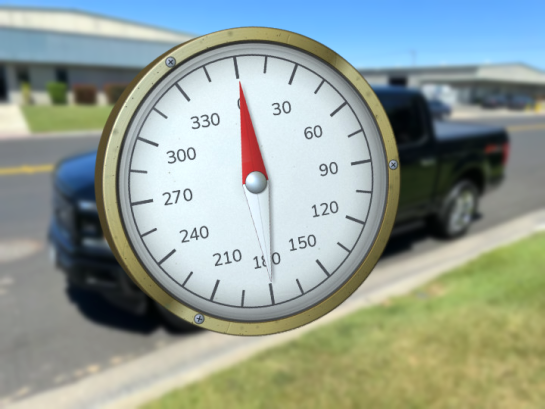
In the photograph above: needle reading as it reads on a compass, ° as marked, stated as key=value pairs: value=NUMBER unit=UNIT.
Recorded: value=0 unit=°
